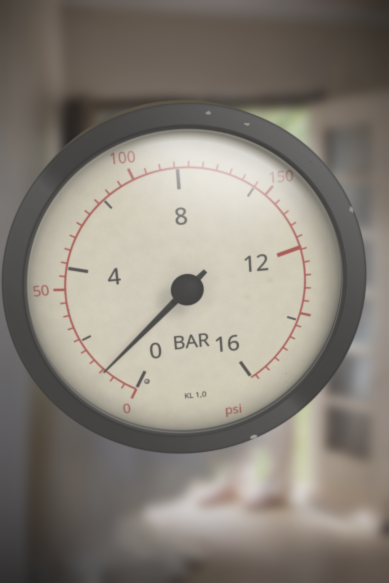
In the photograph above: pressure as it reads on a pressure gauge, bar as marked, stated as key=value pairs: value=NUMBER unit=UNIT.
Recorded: value=1 unit=bar
